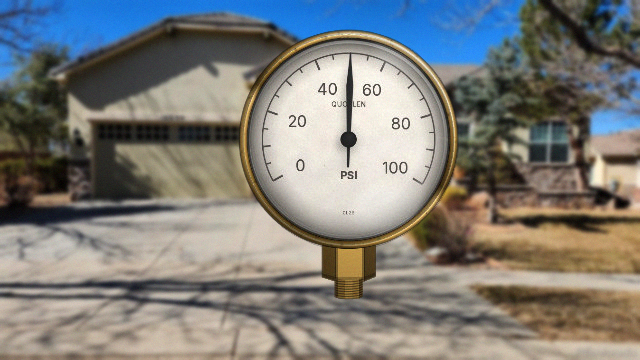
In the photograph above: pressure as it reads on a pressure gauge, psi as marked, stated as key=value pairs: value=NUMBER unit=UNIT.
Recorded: value=50 unit=psi
